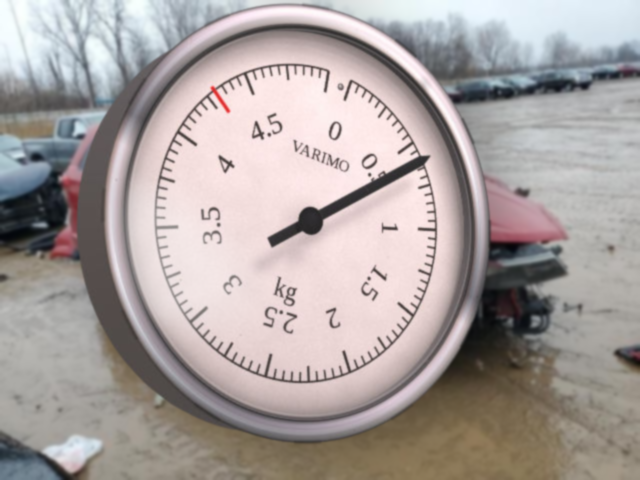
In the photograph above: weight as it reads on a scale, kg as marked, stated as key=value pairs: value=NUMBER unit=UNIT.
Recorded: value=0.6 unit=kg
